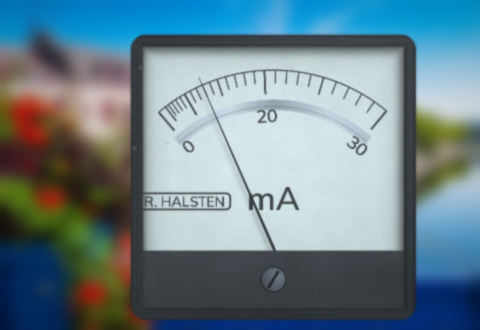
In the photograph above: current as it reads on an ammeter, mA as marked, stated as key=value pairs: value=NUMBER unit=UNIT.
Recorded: value=13 unit=mA
